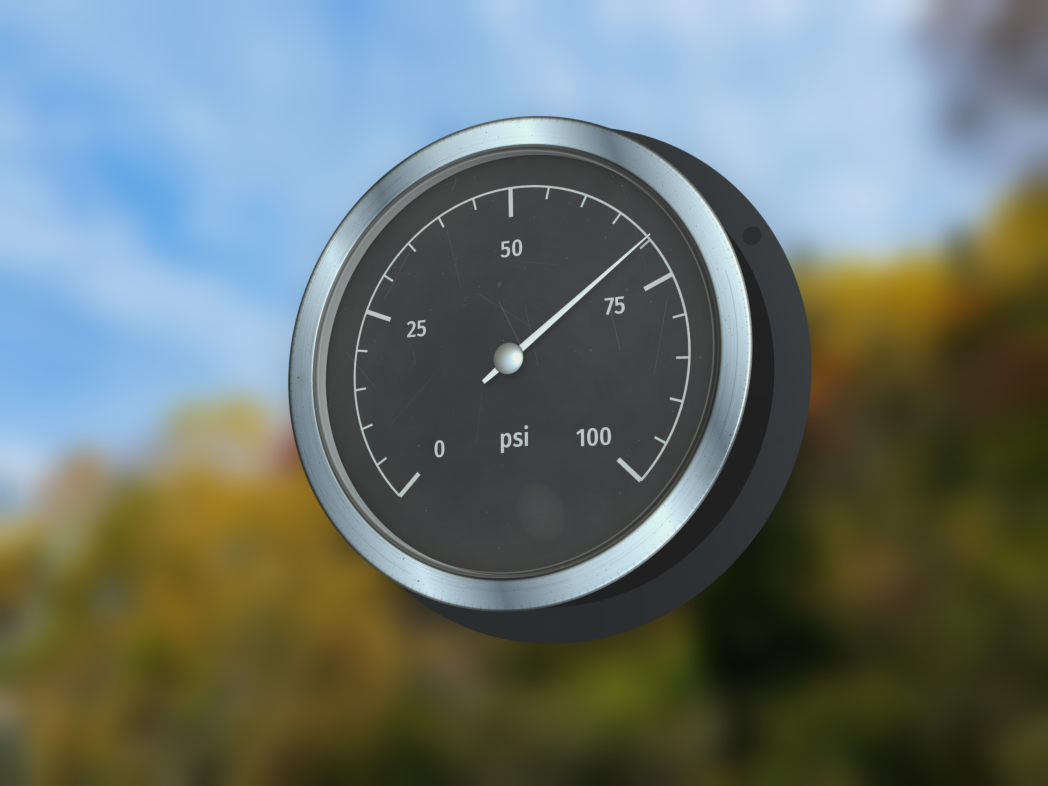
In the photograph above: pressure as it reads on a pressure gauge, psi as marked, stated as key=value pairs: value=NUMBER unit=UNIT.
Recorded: value=70 unit=psi
